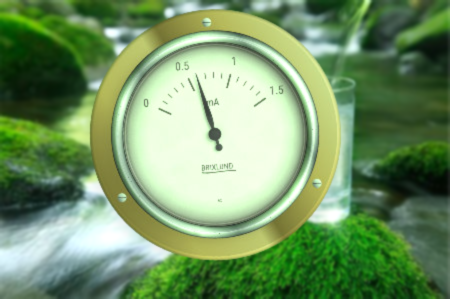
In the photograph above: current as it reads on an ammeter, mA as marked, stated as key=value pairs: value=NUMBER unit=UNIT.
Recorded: value=0.6 unit=mA
